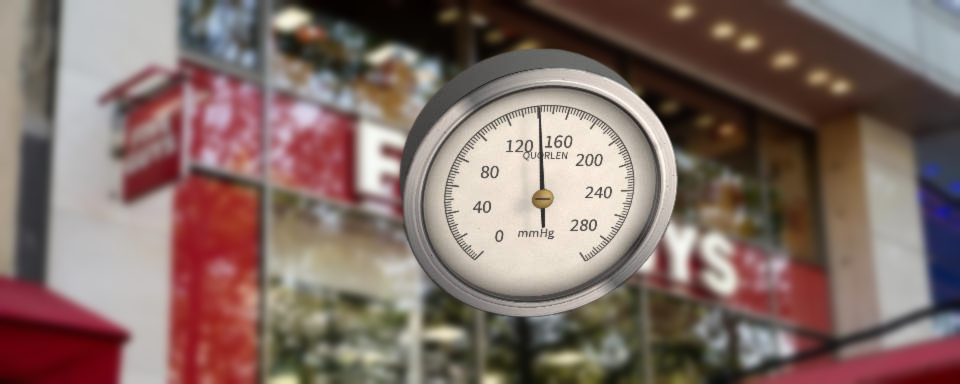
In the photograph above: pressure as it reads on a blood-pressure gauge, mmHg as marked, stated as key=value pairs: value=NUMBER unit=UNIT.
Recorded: value=140 unit=mmHg
